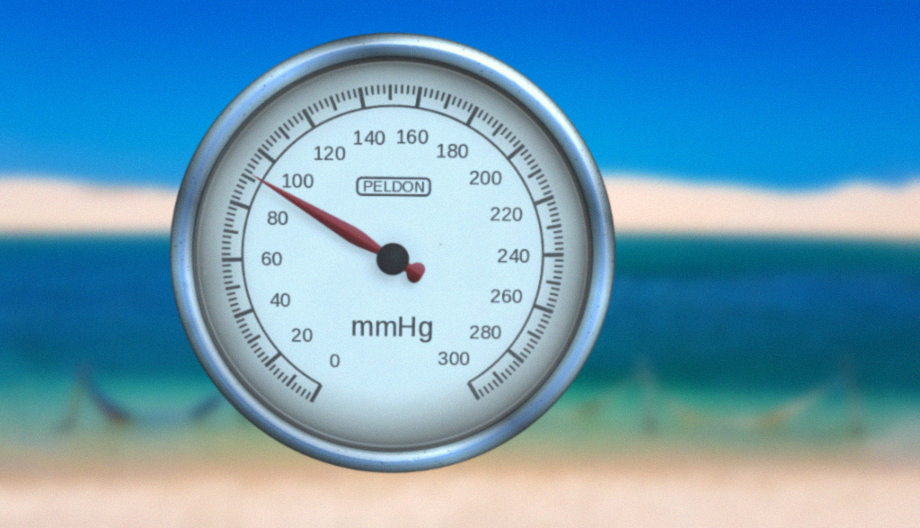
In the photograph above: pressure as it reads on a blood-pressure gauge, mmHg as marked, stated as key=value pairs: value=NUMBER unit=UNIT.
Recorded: value=92 unit=mmHg
